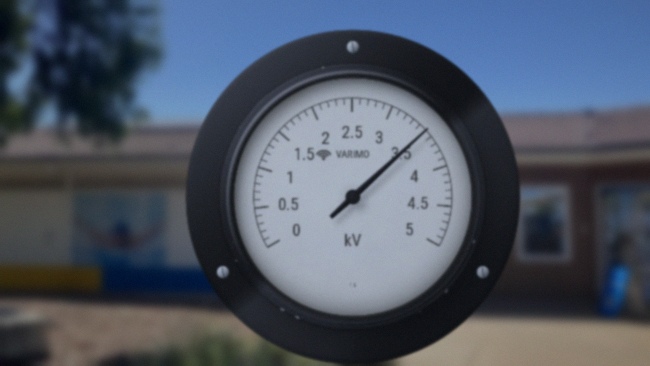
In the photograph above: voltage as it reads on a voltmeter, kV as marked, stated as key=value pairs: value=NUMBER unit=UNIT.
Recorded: value=3.5 unit=kV
